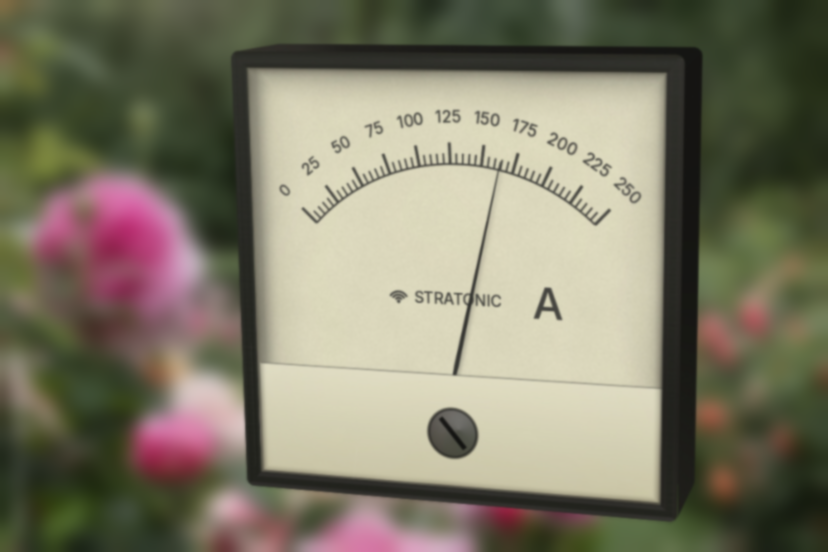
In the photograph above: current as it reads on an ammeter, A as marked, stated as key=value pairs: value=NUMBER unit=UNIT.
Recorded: value=165 unit=A
